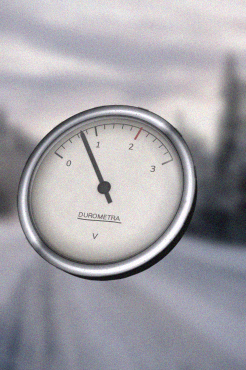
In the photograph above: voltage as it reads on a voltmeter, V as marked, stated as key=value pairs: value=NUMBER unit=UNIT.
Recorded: value=0.7 unit=V
